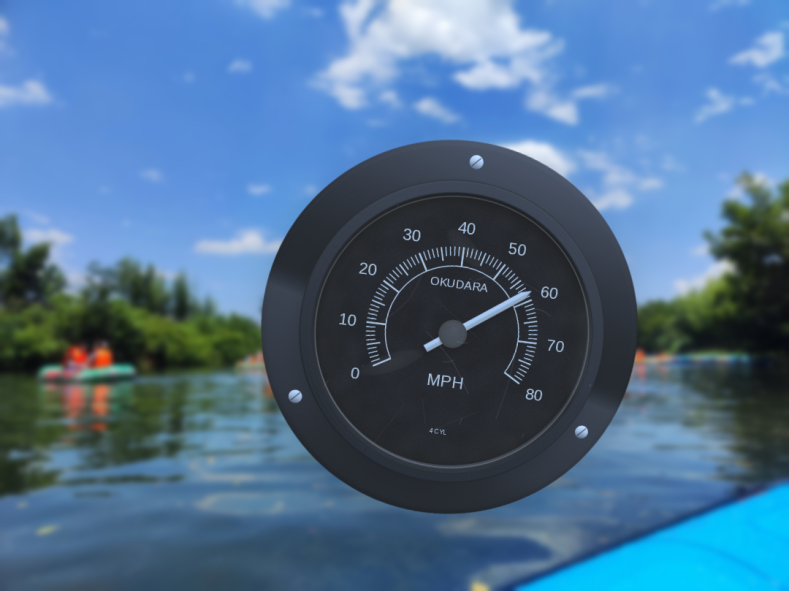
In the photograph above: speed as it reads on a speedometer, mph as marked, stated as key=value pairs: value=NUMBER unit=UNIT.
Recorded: value=58 unit=mph
